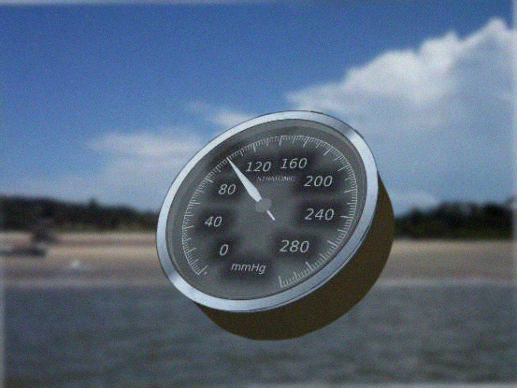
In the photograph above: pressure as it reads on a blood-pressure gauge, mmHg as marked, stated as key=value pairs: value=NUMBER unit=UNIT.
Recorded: value=100 unit=mmHg
